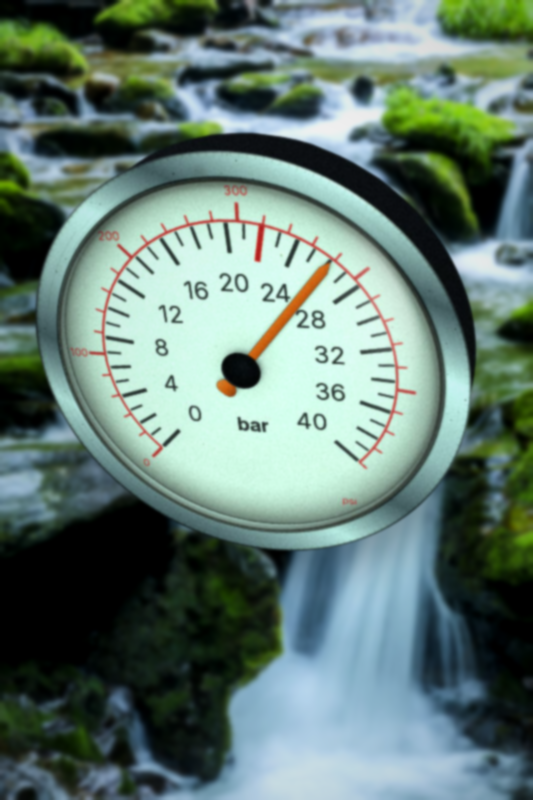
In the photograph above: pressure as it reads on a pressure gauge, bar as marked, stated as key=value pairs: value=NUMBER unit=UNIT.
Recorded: value=26 unit=bar
